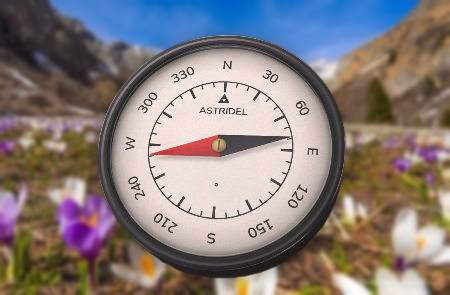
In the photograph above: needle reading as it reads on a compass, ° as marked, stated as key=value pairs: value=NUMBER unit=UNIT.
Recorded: value=260 unit=°
